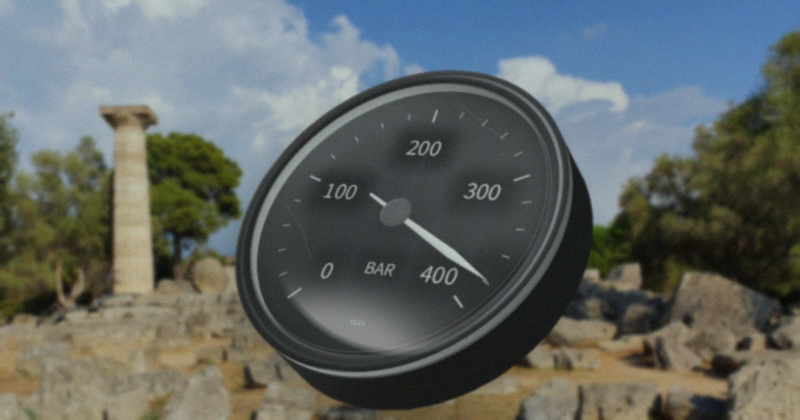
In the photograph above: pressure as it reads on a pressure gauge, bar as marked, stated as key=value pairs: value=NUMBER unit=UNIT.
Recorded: value=380 unit=bar
